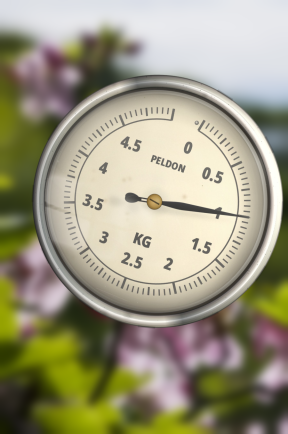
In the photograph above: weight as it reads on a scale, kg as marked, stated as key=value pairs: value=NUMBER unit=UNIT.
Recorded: value=1 unit=kg
